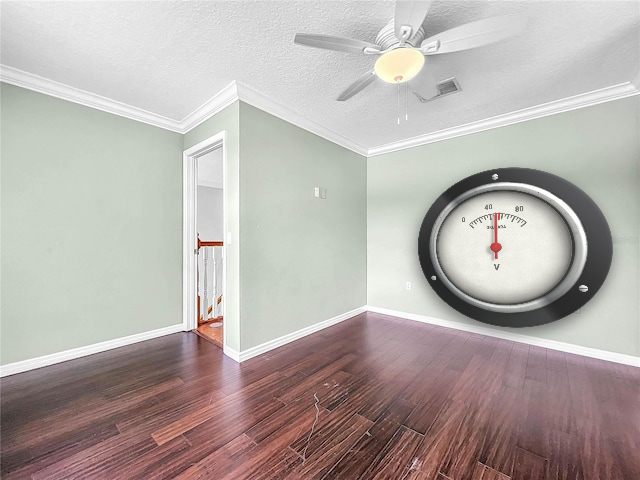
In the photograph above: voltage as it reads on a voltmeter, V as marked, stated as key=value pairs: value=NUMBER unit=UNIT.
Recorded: value=50 unit=V
